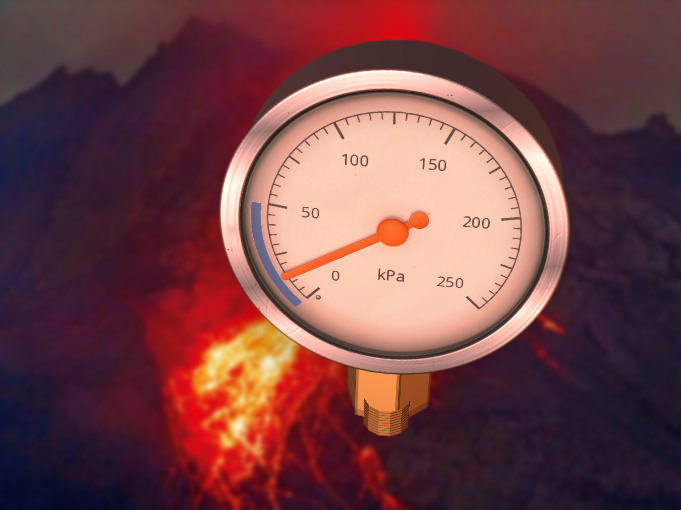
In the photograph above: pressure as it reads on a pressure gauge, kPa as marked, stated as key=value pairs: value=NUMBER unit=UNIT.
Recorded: value=15 unit=kPa
